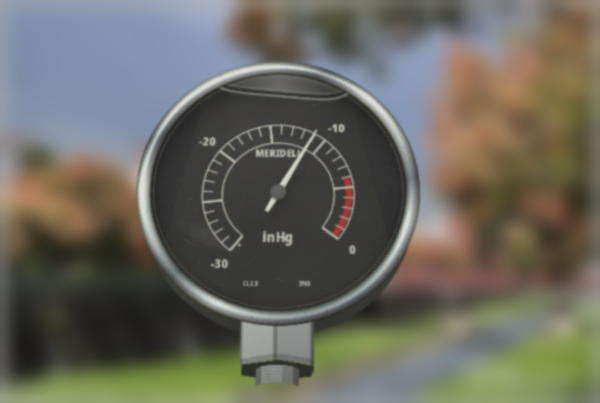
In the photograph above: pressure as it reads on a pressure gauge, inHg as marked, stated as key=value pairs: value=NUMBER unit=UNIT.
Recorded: value=-11 unit=inHg
